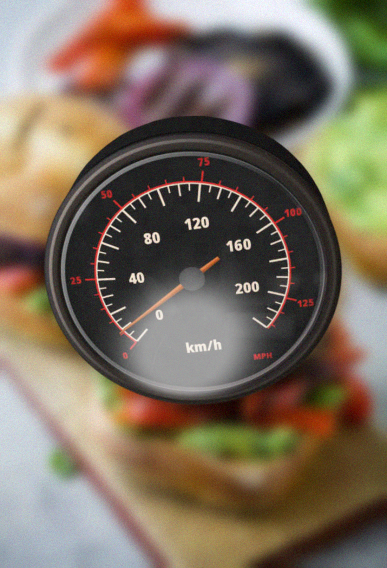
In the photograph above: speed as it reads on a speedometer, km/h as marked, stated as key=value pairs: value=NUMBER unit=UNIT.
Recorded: value=10 unit=km/h
